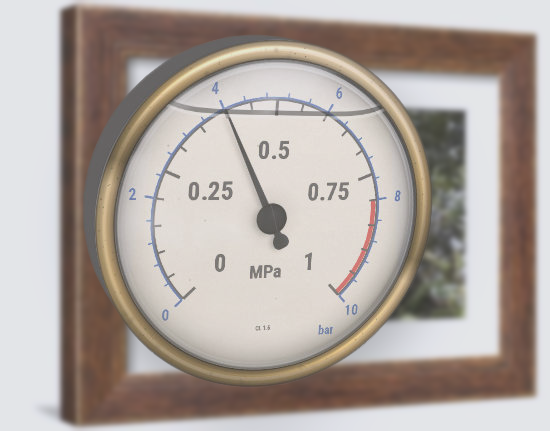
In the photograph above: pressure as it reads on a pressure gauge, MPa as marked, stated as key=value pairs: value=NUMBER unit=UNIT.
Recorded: value=0.4 unit=MPa
